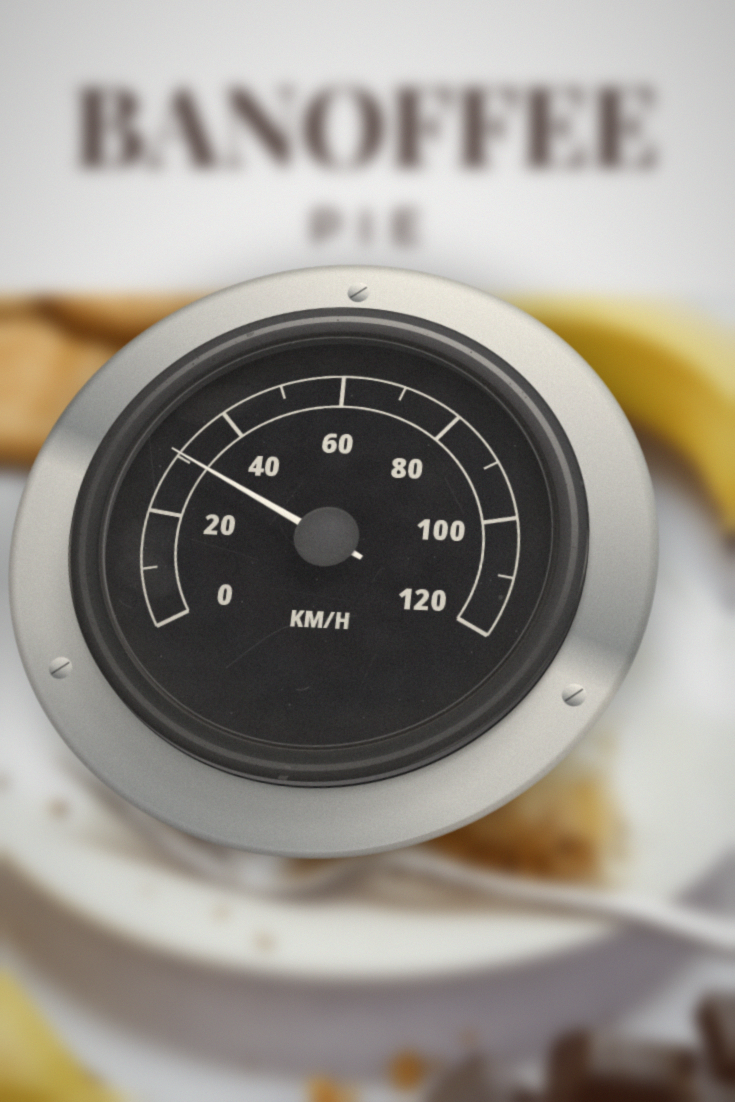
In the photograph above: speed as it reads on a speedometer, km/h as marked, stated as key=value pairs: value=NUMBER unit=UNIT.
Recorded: value=30 unit=km/h
